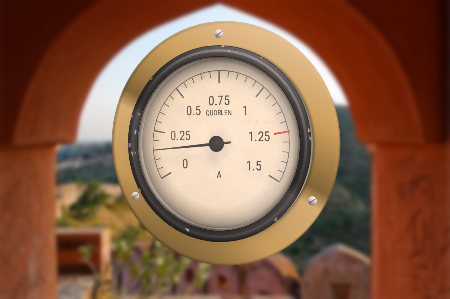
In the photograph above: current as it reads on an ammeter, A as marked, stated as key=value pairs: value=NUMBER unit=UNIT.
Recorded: value=0.15 unit=A
